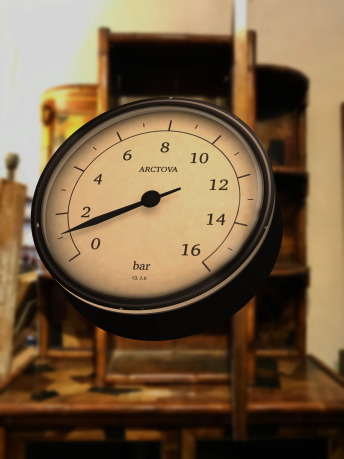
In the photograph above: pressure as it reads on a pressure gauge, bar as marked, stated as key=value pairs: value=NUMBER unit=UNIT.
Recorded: value=1 unit=bar
